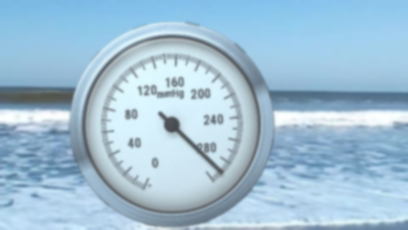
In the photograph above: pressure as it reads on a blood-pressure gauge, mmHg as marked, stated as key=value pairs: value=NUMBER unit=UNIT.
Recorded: value=290 unit=mmHg
